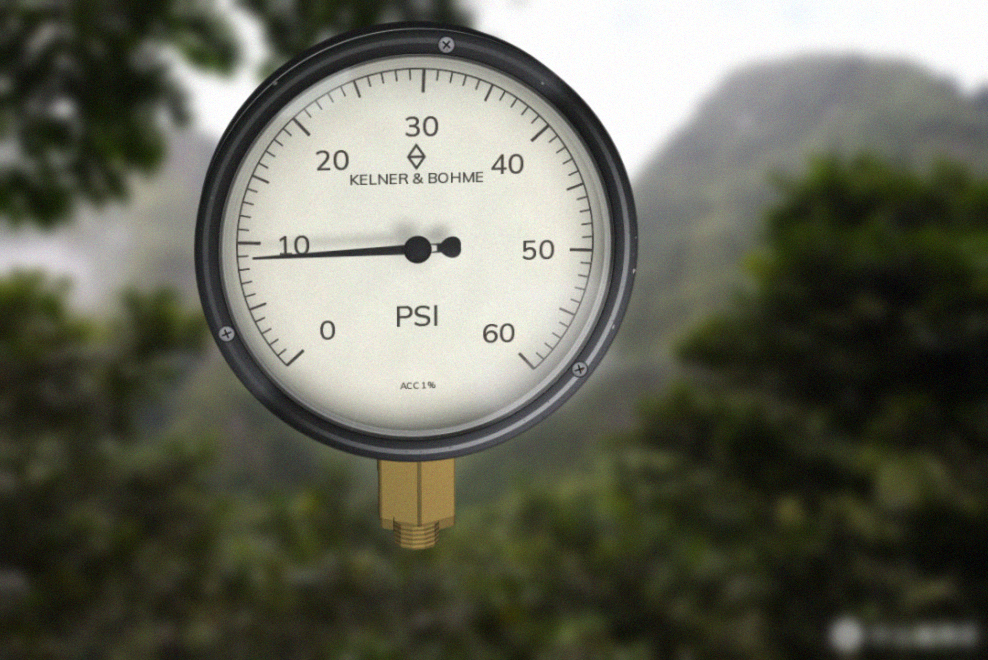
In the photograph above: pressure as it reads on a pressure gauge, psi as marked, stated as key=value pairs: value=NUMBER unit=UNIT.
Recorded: value=9 unit=psi
